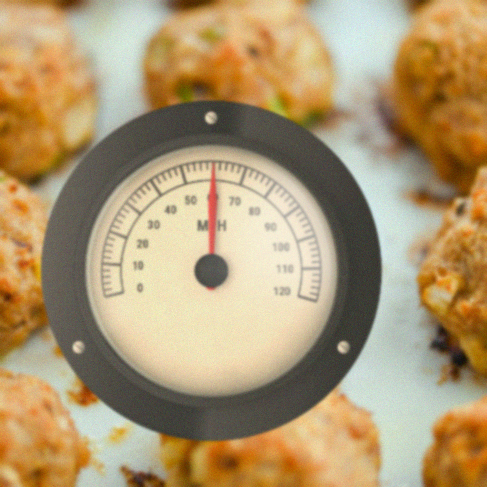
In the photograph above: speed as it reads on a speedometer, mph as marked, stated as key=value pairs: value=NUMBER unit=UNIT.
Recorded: value=60 unit=mph
